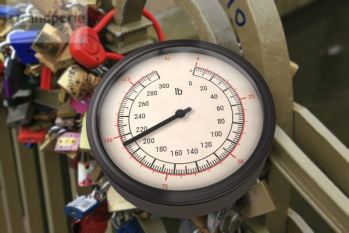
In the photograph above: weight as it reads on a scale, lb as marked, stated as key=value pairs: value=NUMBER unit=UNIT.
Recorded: value=210 unit=lb
